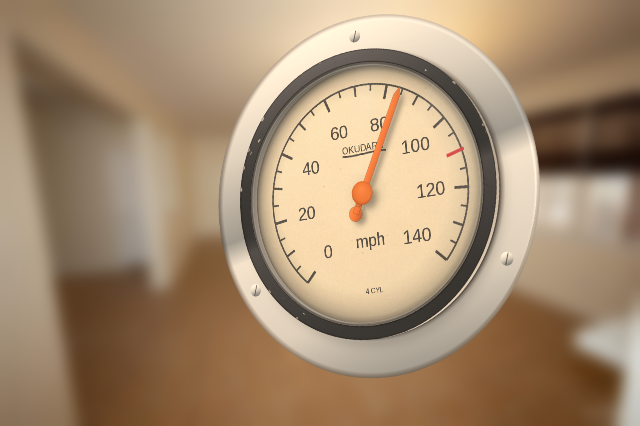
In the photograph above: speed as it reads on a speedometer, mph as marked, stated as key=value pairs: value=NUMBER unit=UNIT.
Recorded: value=85 unit=mph
